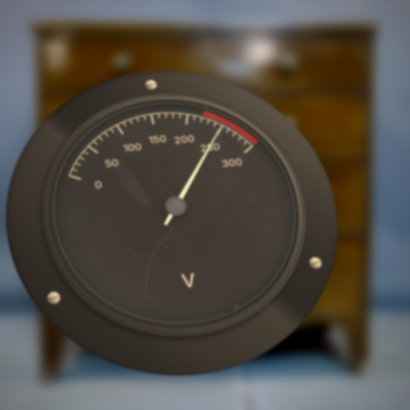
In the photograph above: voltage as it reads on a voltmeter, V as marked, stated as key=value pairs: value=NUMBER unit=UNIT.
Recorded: value=250 unit=V
